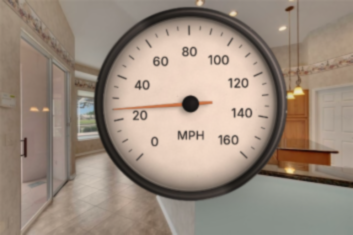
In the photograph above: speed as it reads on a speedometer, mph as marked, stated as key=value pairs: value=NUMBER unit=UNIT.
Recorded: value=25 unit=mph
